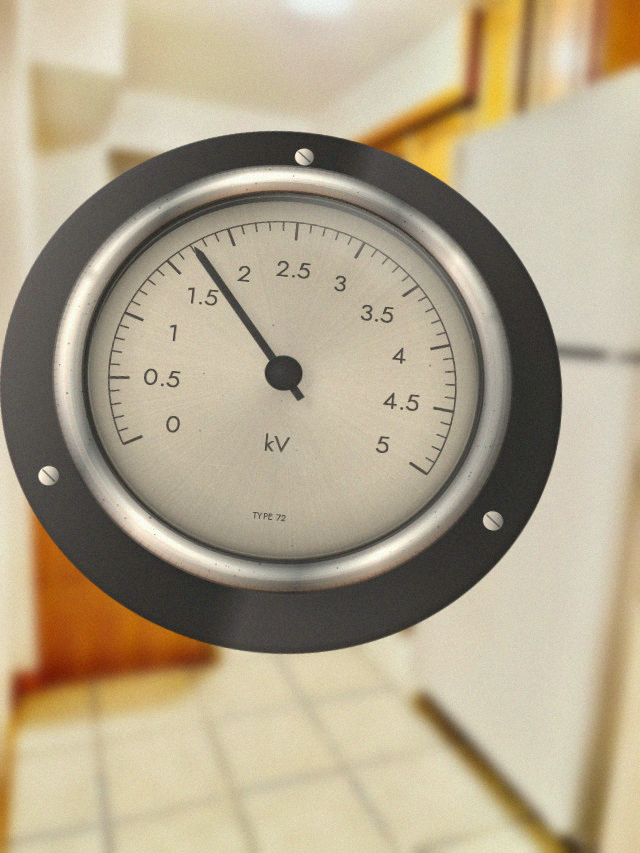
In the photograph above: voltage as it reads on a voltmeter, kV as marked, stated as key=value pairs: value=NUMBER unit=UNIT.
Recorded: value=1.7 unit=kV
